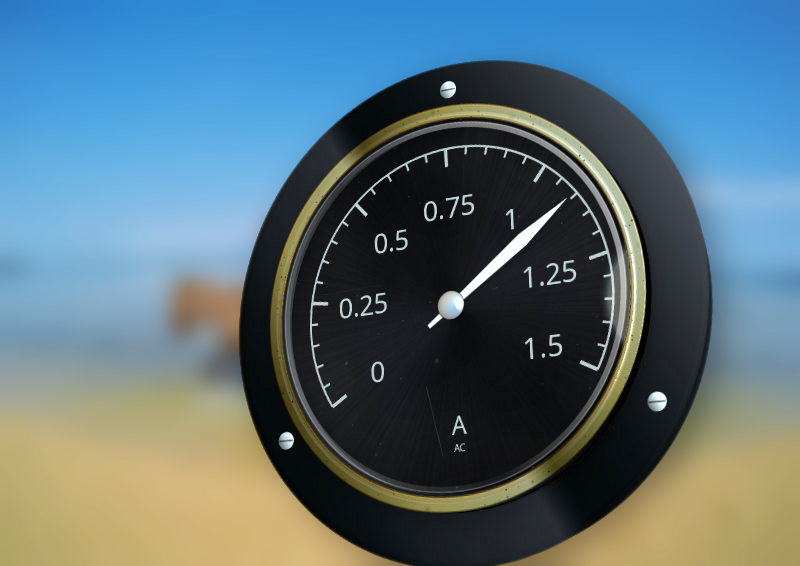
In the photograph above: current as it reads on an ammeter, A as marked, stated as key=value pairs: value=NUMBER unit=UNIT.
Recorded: value=1.1 unit=A
